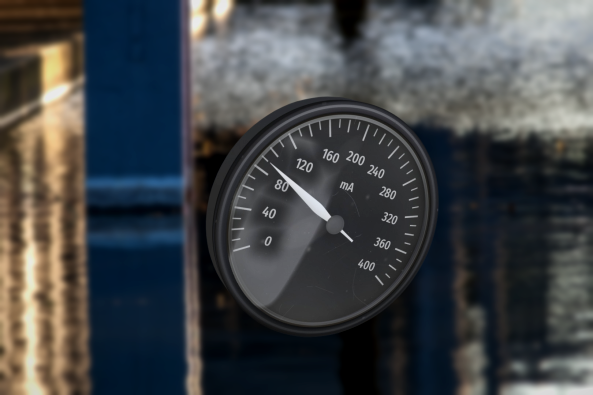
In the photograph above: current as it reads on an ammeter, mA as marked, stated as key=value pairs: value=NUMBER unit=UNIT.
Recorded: value=90 unit=mA
